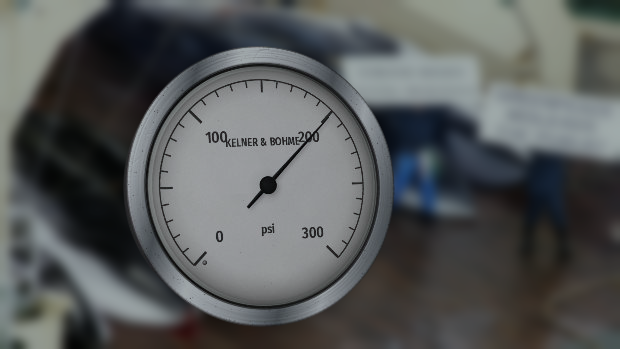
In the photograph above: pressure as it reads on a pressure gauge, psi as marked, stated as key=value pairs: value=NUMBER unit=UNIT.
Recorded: value=200 unit=psi
